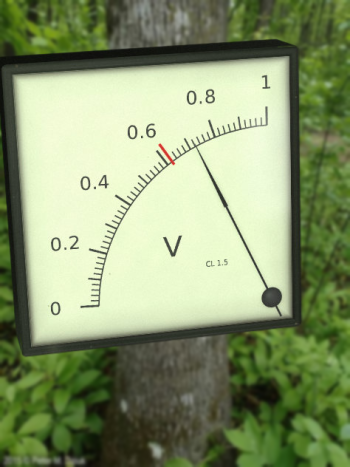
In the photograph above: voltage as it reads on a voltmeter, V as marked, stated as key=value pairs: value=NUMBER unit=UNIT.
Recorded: value=0.72 unit=V
